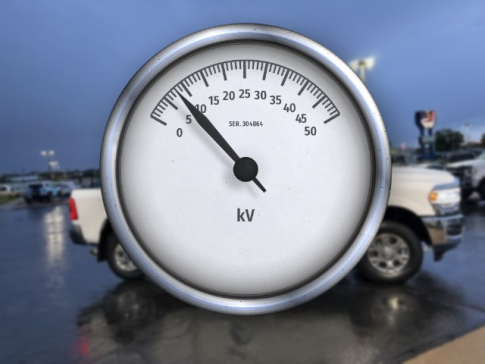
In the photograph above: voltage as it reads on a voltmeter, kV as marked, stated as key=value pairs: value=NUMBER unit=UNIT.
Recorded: value=8 unit=kV
